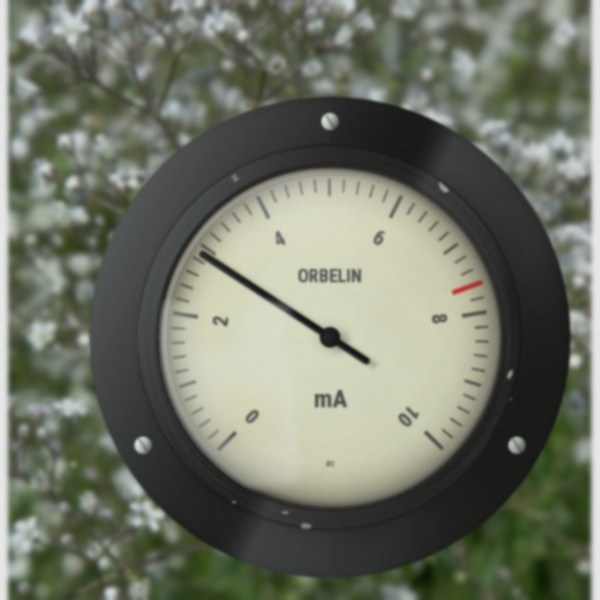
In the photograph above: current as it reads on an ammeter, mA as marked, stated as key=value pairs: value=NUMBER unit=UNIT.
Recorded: value=2.9 unit=mA
